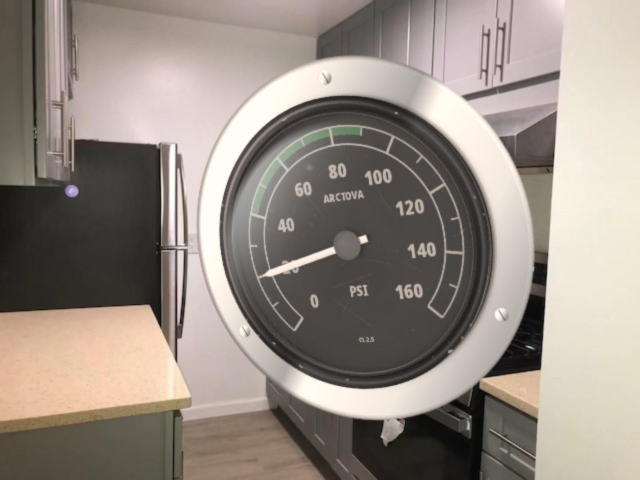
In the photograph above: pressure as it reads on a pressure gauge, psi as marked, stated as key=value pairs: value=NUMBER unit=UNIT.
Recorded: value=20 unit=psi
